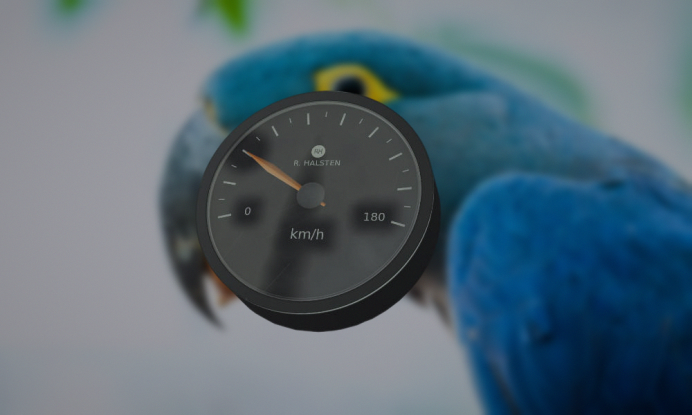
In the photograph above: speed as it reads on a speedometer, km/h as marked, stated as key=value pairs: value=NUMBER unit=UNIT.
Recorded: value=40 unit=km/h
